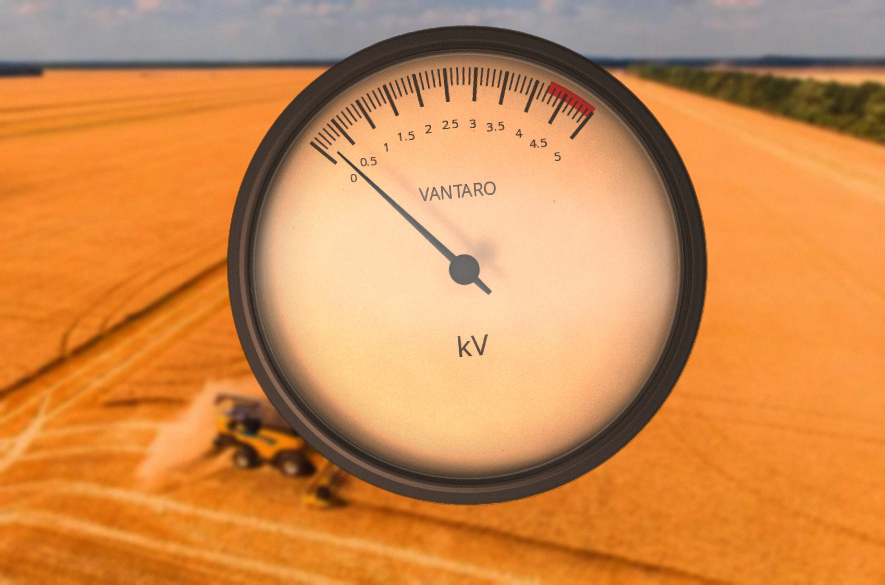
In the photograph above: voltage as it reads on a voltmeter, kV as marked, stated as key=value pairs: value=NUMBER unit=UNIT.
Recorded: value=0.2 unit=kV
